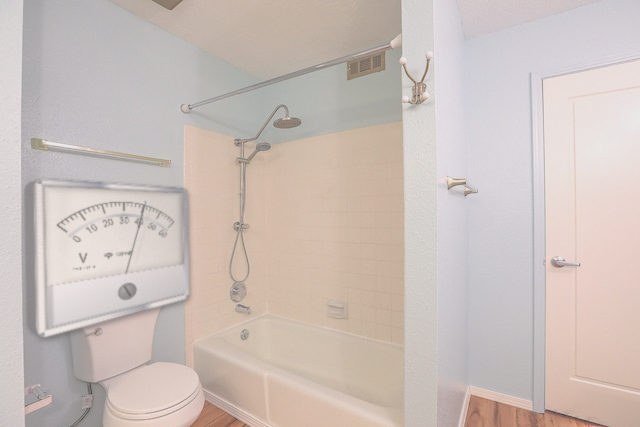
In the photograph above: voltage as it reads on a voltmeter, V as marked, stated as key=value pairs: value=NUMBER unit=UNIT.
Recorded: value=40 unit=V
